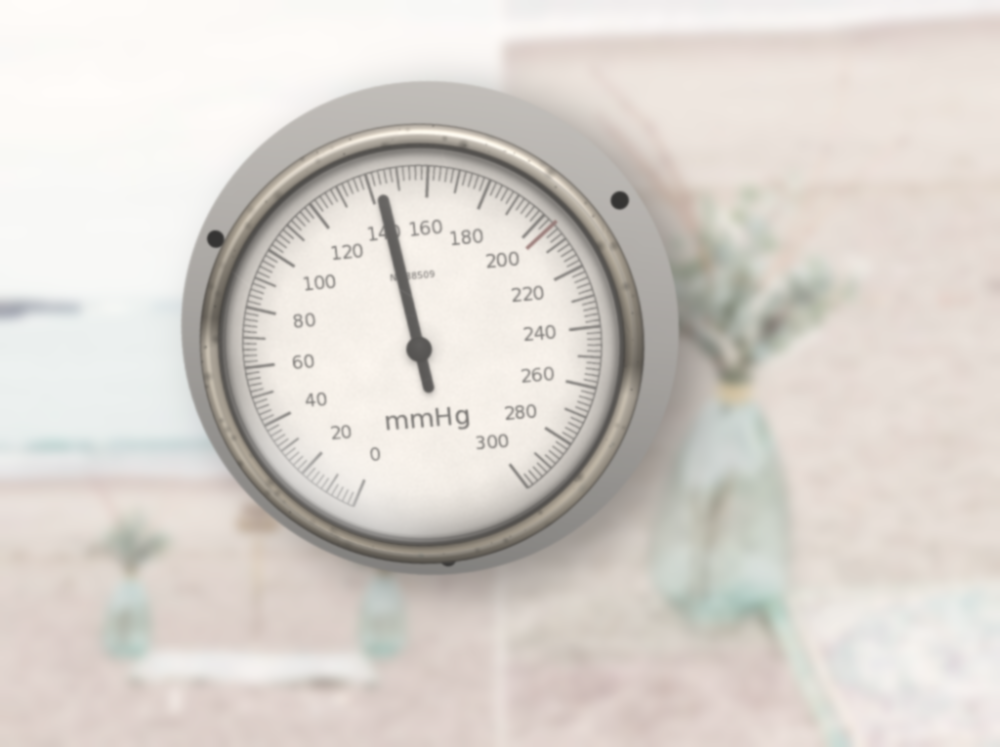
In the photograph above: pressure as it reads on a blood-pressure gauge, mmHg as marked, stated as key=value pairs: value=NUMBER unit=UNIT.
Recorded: value=144 unit=mmHg
